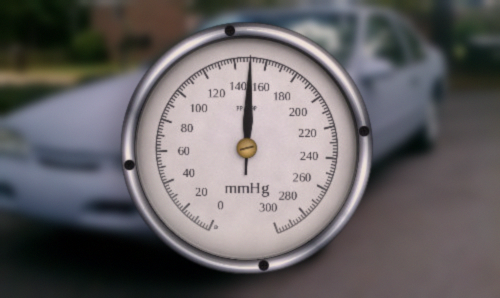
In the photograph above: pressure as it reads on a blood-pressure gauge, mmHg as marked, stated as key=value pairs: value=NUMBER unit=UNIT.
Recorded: value=150 unit=mmHg
